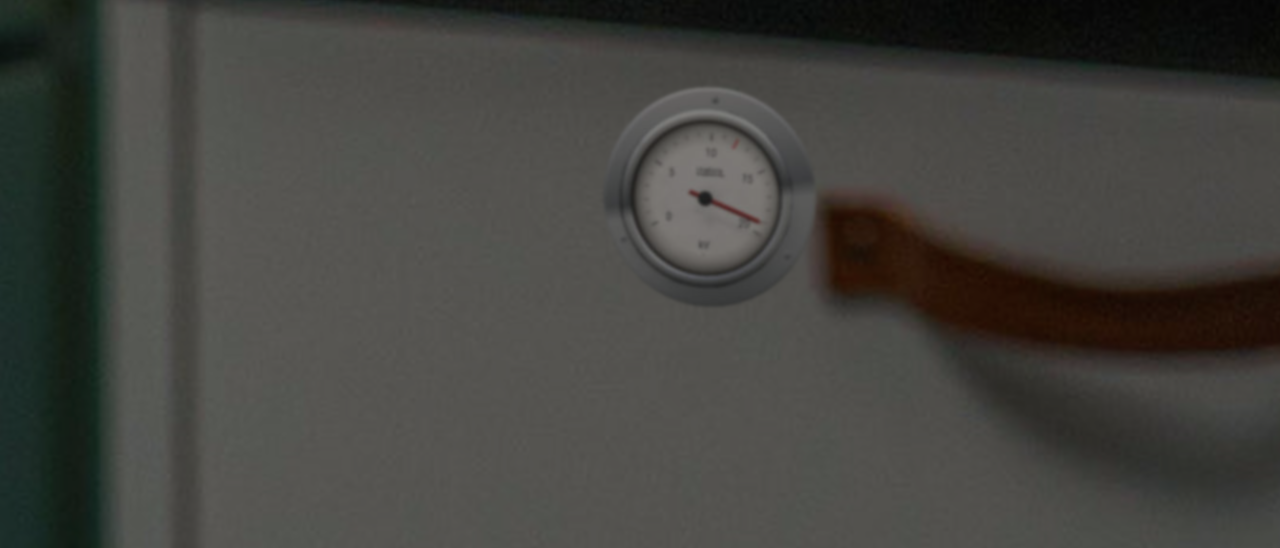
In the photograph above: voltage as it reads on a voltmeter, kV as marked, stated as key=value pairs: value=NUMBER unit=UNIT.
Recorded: value=19 unit=kV
